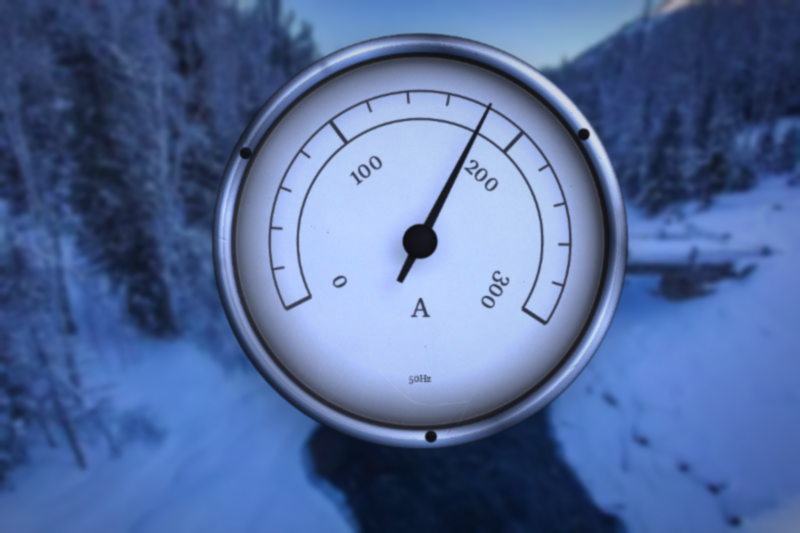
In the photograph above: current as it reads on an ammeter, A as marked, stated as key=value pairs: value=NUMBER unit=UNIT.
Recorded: value=180 unit=A
